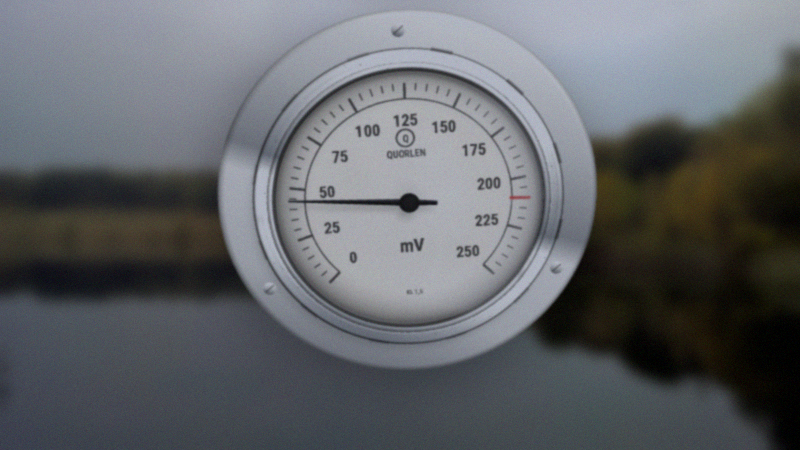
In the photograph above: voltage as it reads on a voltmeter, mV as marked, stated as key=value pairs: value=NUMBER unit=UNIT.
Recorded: value=45 unit=mV
